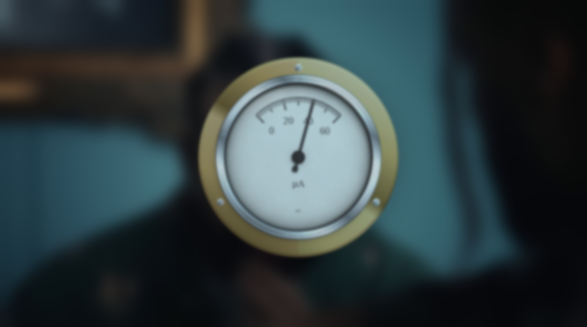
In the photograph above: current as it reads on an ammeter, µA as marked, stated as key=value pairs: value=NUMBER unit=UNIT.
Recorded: value=40 unit=µA
